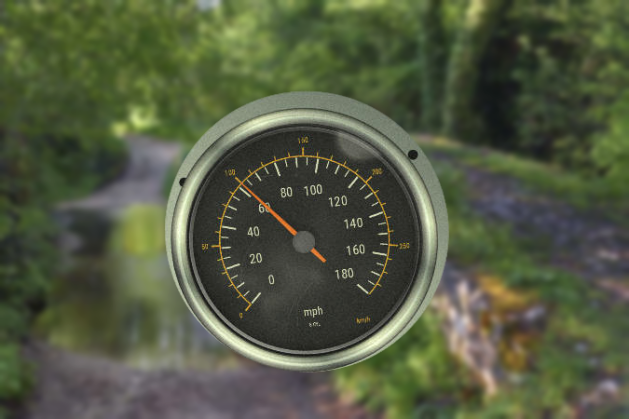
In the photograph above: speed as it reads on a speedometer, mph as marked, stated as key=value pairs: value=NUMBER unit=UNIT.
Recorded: value=62.5 unit=mph
